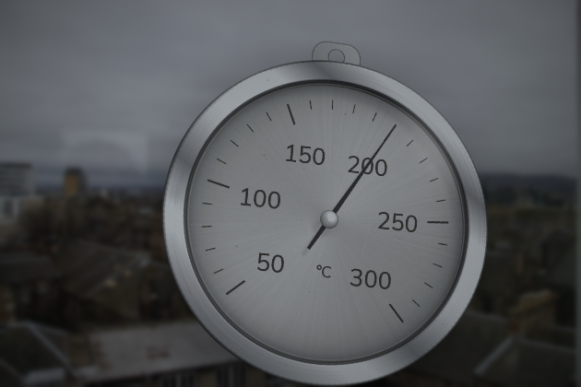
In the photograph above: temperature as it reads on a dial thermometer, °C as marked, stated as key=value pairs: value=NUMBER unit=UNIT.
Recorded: value=200 unit=°C
